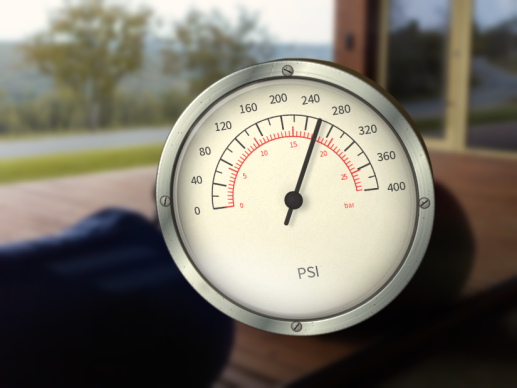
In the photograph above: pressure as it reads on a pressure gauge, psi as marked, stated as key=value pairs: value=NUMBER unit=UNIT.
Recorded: value=260 unit=psi
